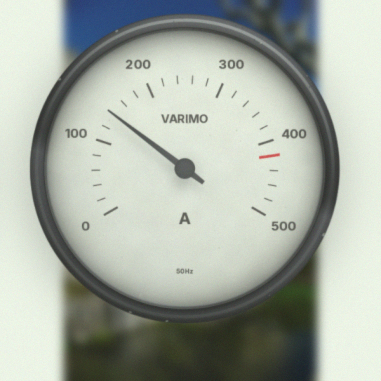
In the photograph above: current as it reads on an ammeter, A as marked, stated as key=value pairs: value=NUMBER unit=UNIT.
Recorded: value=140 unit=A
